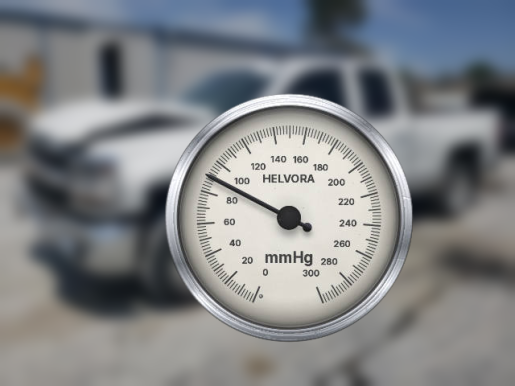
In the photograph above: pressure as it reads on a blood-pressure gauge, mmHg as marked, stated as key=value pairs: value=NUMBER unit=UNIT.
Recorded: value=90 unit=mmHg
